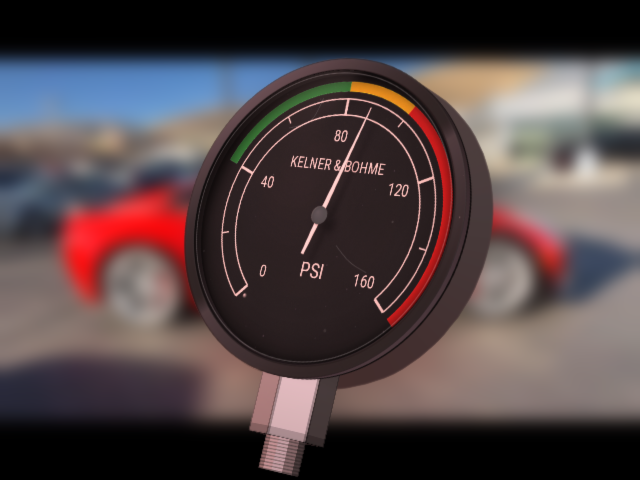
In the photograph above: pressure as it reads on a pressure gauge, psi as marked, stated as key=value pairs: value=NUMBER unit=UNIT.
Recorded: value=90 unit=psi
